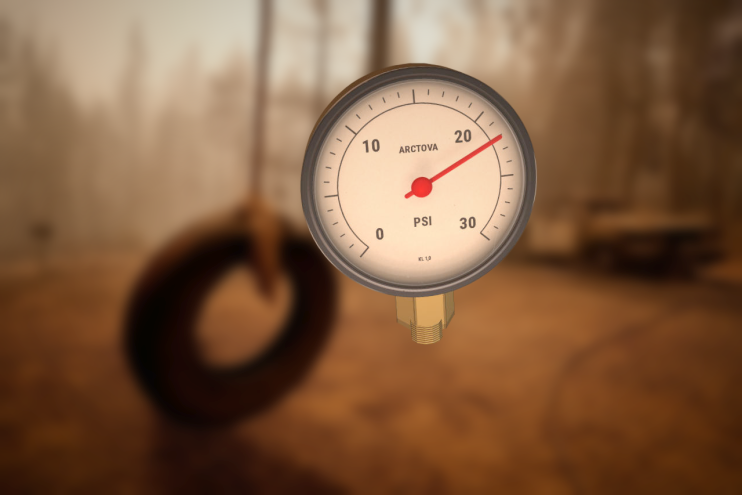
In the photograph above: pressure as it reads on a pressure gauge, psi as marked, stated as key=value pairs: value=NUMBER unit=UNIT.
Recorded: value=22 unit=psi
